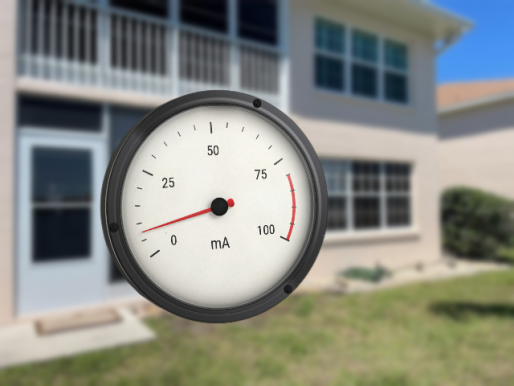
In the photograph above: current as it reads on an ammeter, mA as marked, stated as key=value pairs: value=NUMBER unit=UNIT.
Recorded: value=7.5 unit=mA
